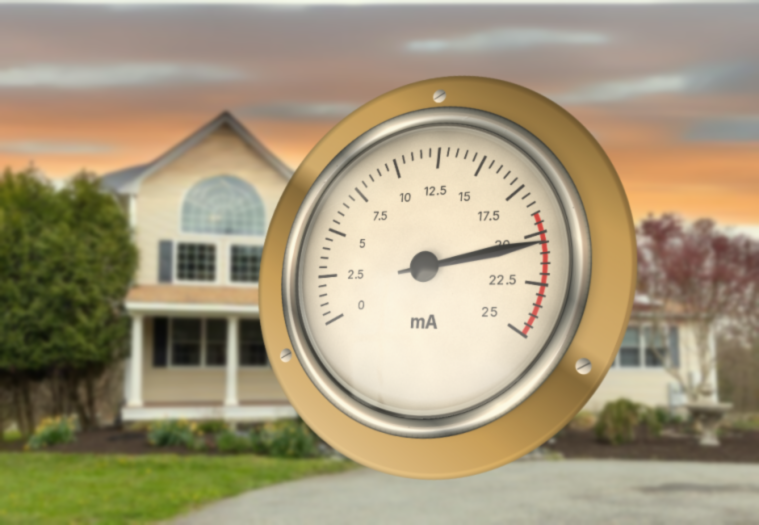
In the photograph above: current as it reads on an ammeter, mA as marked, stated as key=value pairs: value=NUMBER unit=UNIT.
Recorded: value=20.5 unit=mA
